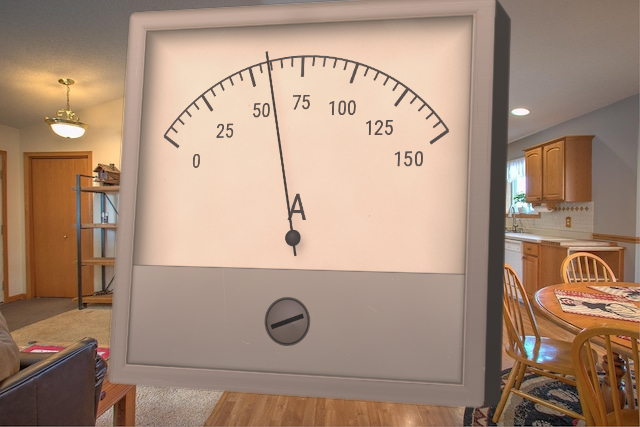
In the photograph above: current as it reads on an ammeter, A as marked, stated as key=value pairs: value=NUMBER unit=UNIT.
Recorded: value=60 unit=A
